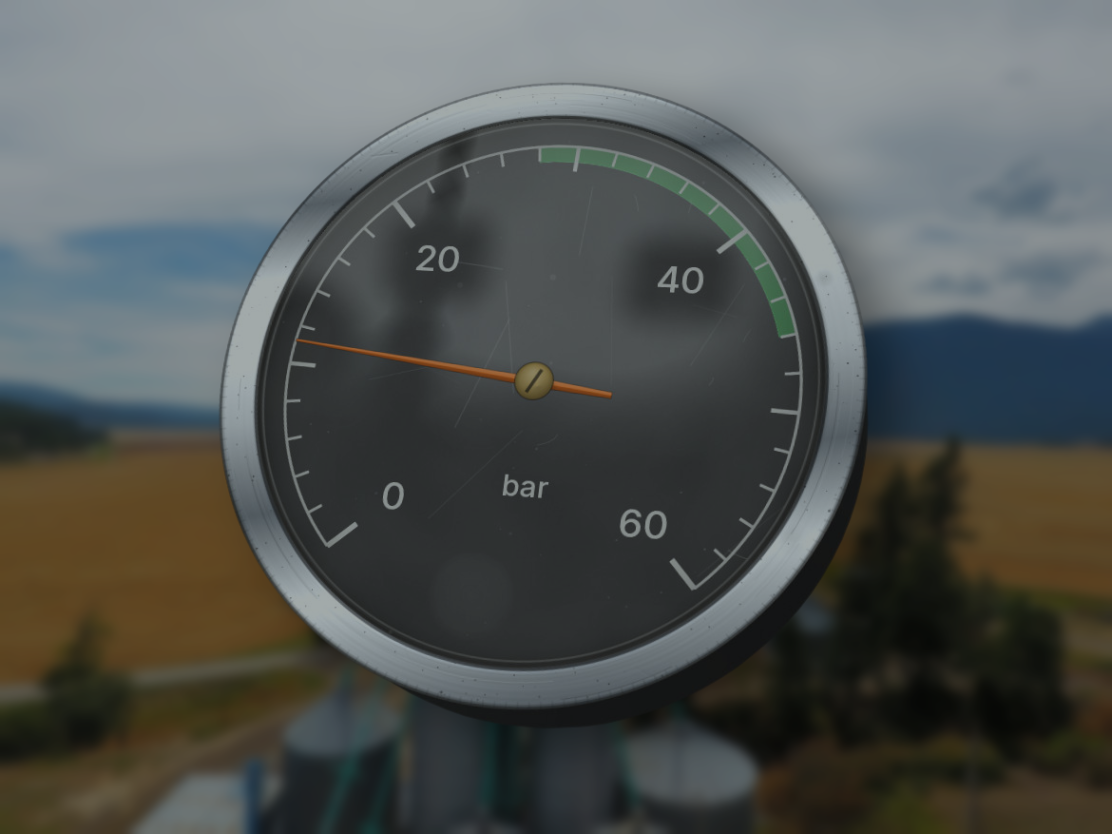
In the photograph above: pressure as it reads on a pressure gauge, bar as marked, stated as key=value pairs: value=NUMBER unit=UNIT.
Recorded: value=11 unit=bar
